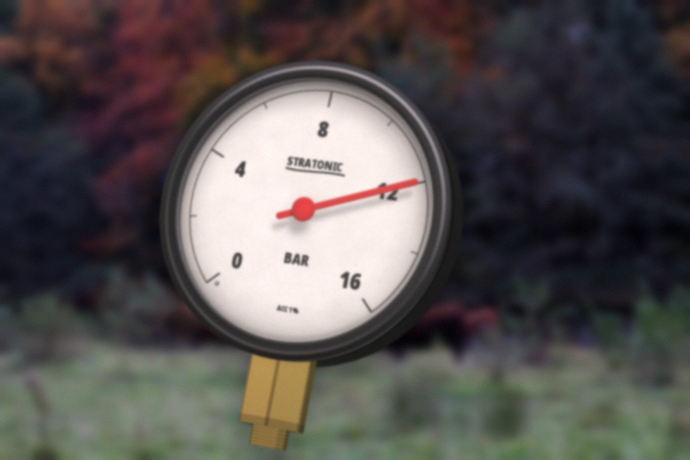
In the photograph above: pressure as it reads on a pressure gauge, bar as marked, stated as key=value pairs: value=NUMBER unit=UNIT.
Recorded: value=12 unit=bar
